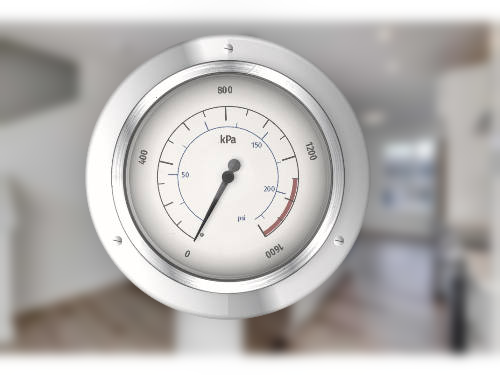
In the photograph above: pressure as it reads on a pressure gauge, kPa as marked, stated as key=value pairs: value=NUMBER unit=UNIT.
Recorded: value=0 unit=kPa
